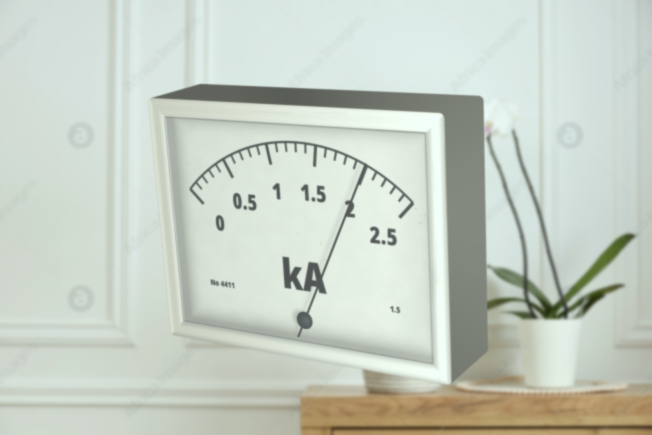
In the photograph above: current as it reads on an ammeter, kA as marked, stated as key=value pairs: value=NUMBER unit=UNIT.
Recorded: value=2 unit=kA
